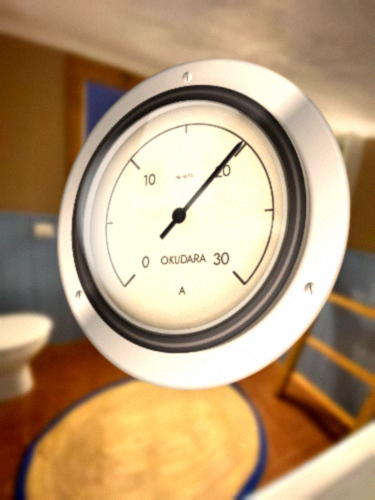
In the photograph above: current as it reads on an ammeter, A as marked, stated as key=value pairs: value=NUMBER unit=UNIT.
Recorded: value=20 unit=A
